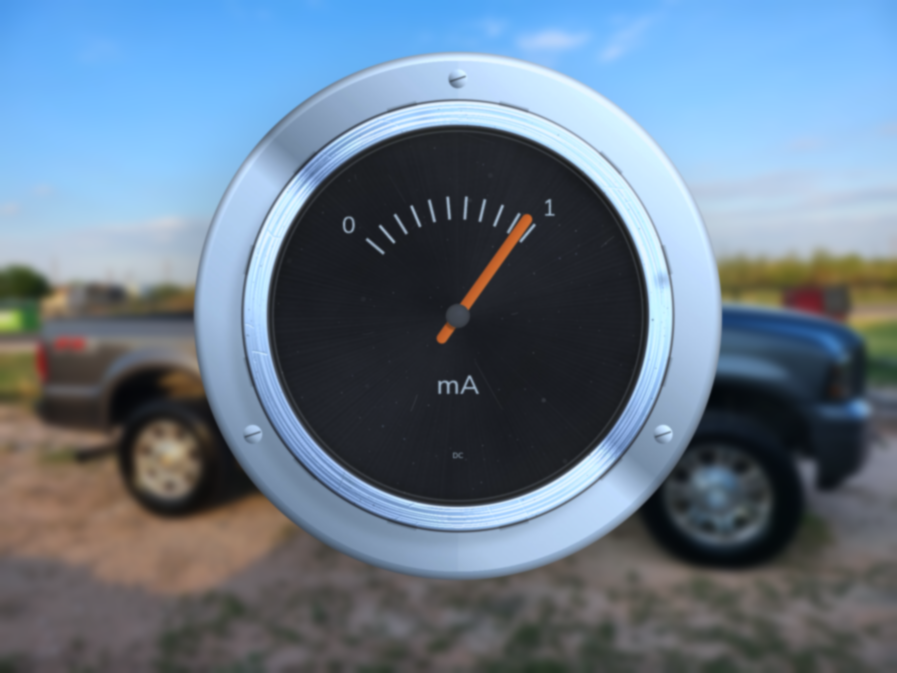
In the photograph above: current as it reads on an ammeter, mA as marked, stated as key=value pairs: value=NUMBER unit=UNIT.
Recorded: value=0.95 unit=mA
